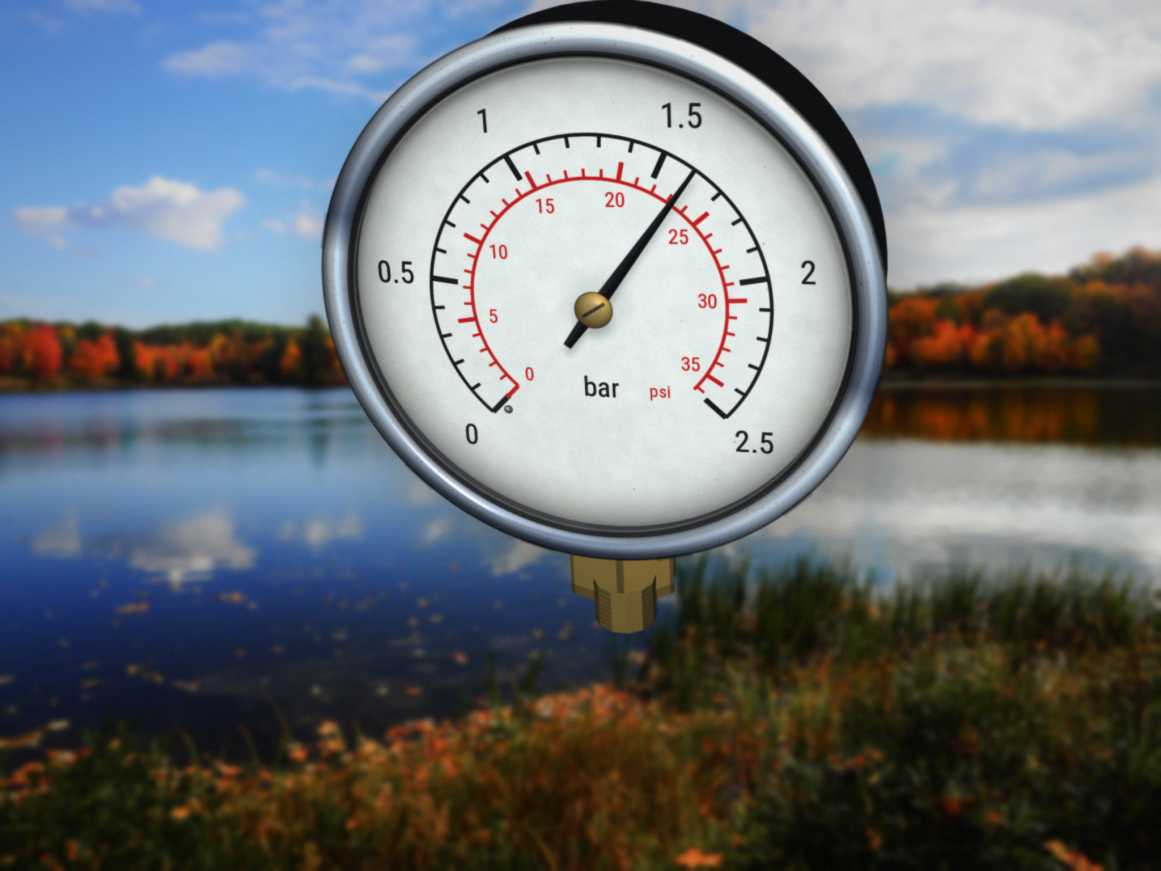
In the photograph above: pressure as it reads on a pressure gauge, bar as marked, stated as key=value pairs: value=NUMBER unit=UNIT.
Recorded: value=1.6 unit=bar
